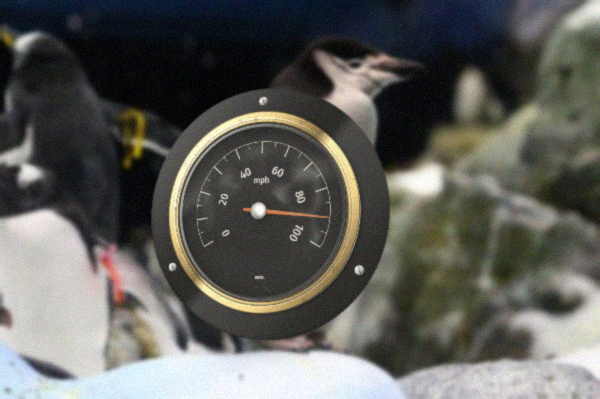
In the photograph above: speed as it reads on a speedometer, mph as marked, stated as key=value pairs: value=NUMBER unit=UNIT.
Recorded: value=90 unit=mph
